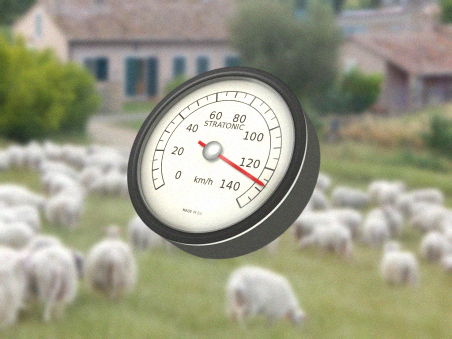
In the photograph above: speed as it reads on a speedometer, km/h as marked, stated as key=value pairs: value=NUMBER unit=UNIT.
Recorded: value=127.5 unit=km/h
